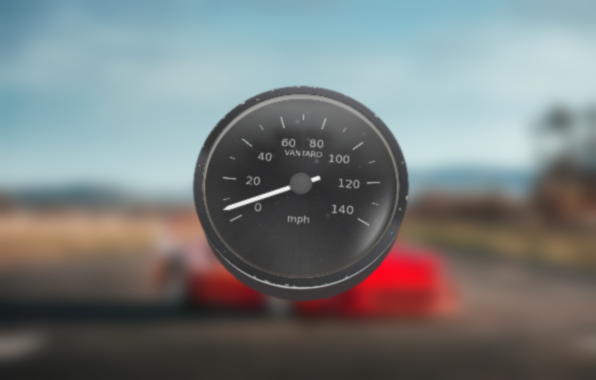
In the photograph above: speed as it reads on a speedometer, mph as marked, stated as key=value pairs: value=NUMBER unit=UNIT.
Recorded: value=5 unit=mph
